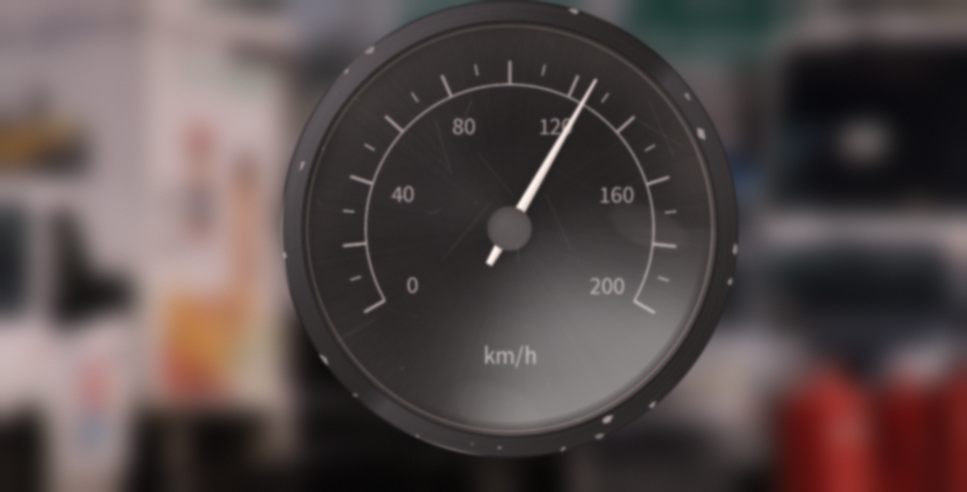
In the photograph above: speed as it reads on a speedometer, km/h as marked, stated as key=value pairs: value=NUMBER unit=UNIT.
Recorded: value=125 unit=km/h
